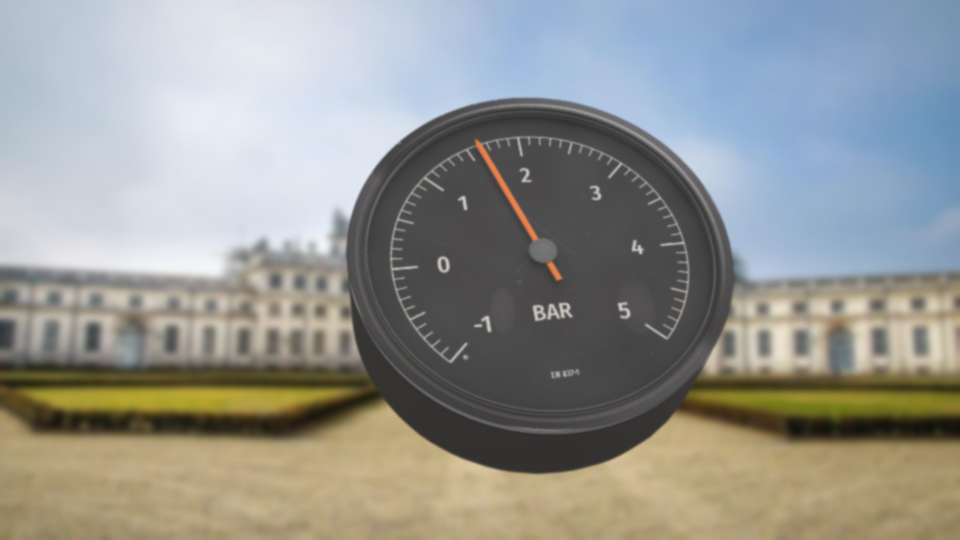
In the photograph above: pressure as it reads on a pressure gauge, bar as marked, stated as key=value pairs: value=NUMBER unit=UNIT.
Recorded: value=1.6 unit=bar
